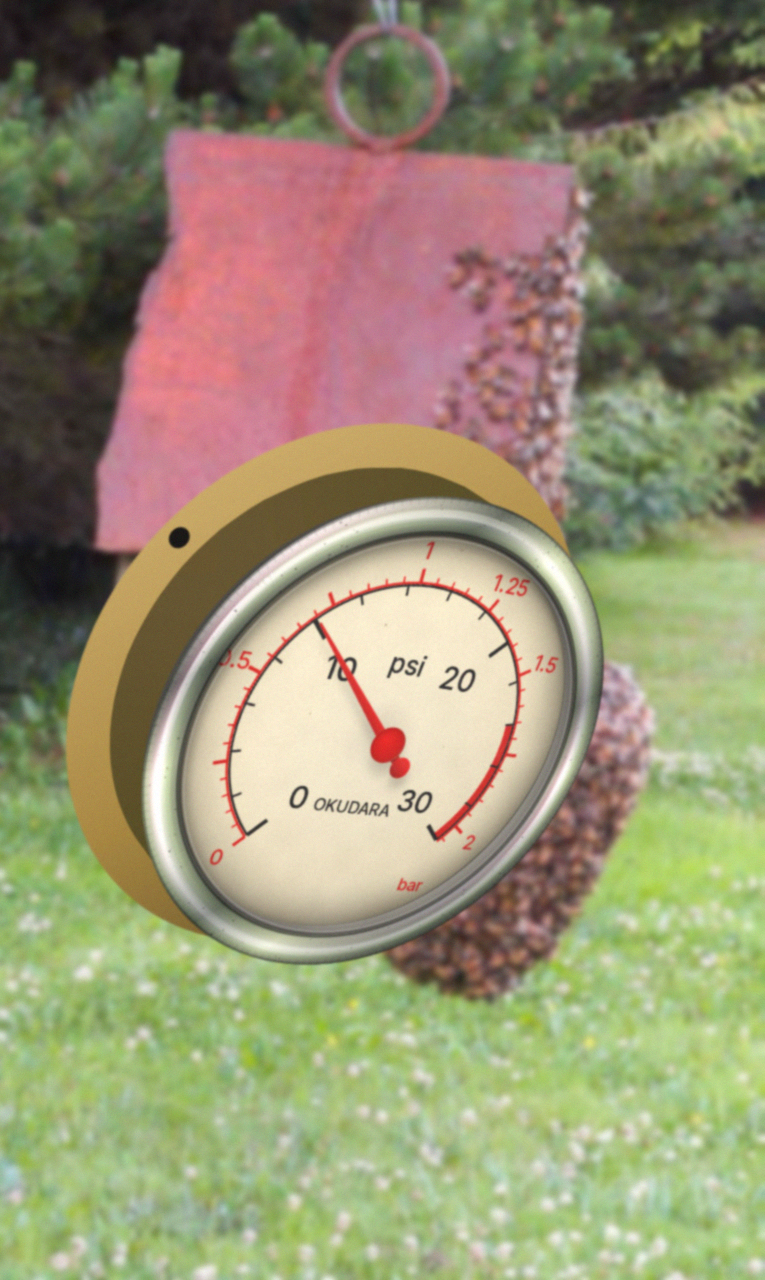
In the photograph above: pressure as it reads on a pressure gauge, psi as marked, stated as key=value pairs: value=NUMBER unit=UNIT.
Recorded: value=10 unit=psi
